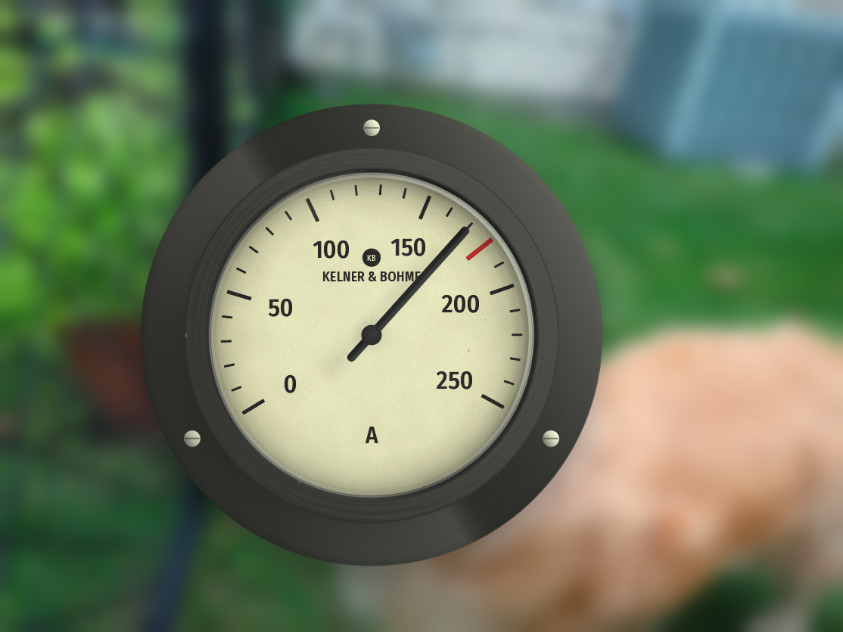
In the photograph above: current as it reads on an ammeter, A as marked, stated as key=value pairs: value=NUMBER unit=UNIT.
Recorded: value=170 unit=A
